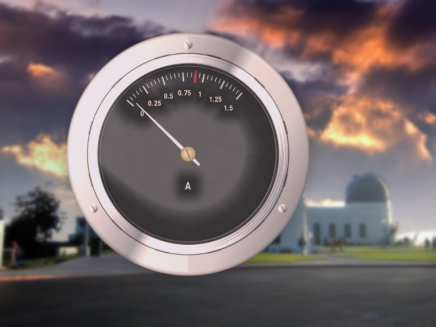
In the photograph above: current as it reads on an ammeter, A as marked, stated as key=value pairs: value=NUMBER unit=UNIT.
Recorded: value=0.05 unit=A
